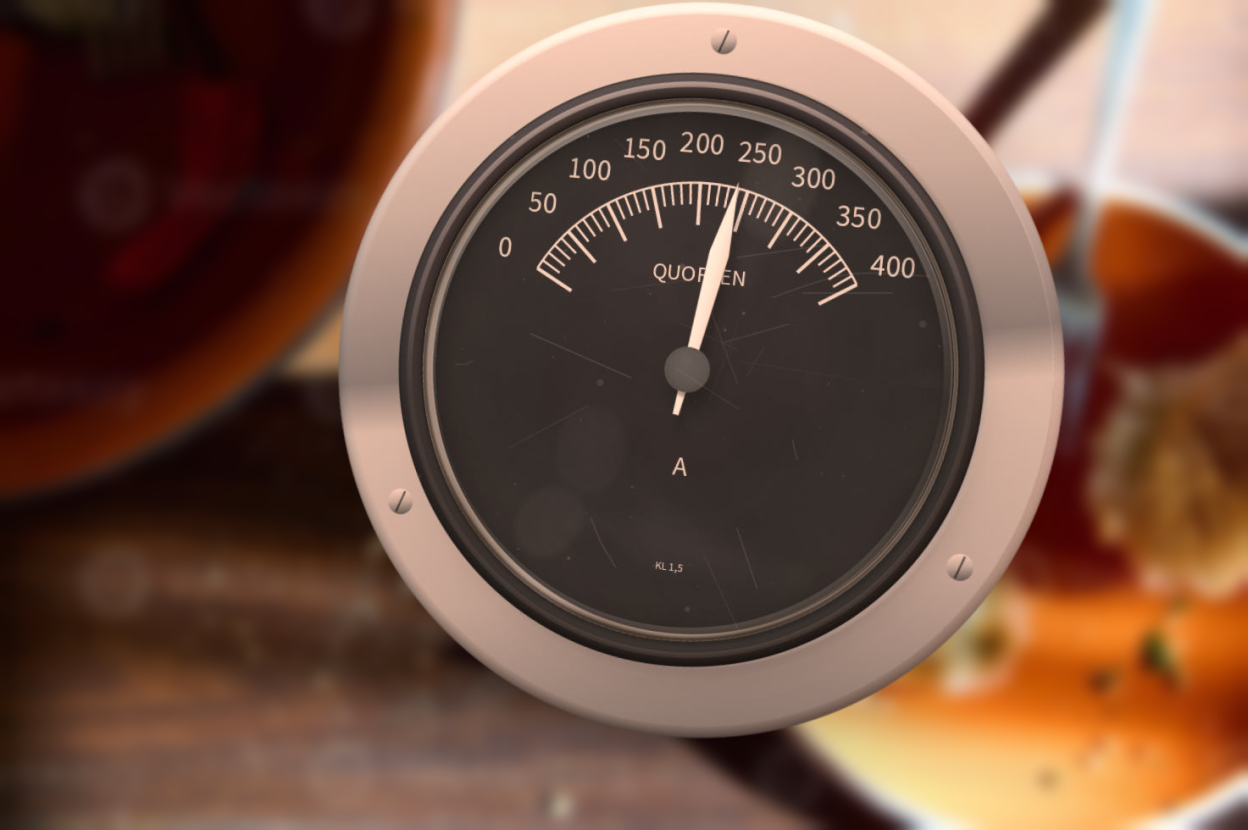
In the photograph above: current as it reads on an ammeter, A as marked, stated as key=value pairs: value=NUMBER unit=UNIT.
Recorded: value=240 unit=A
